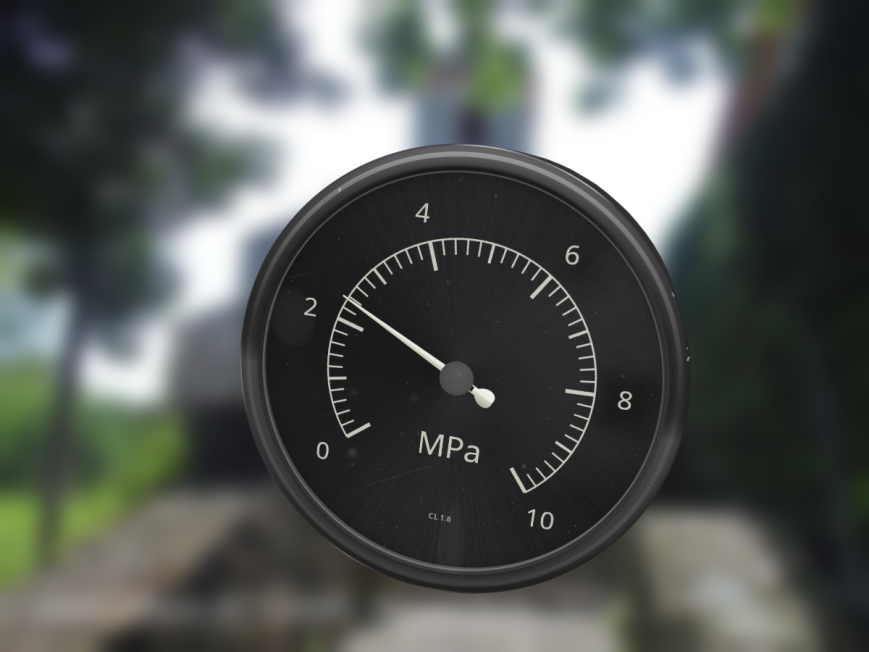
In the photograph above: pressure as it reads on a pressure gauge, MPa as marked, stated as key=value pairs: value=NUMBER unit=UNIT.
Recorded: value=2.4 unit=MPa
